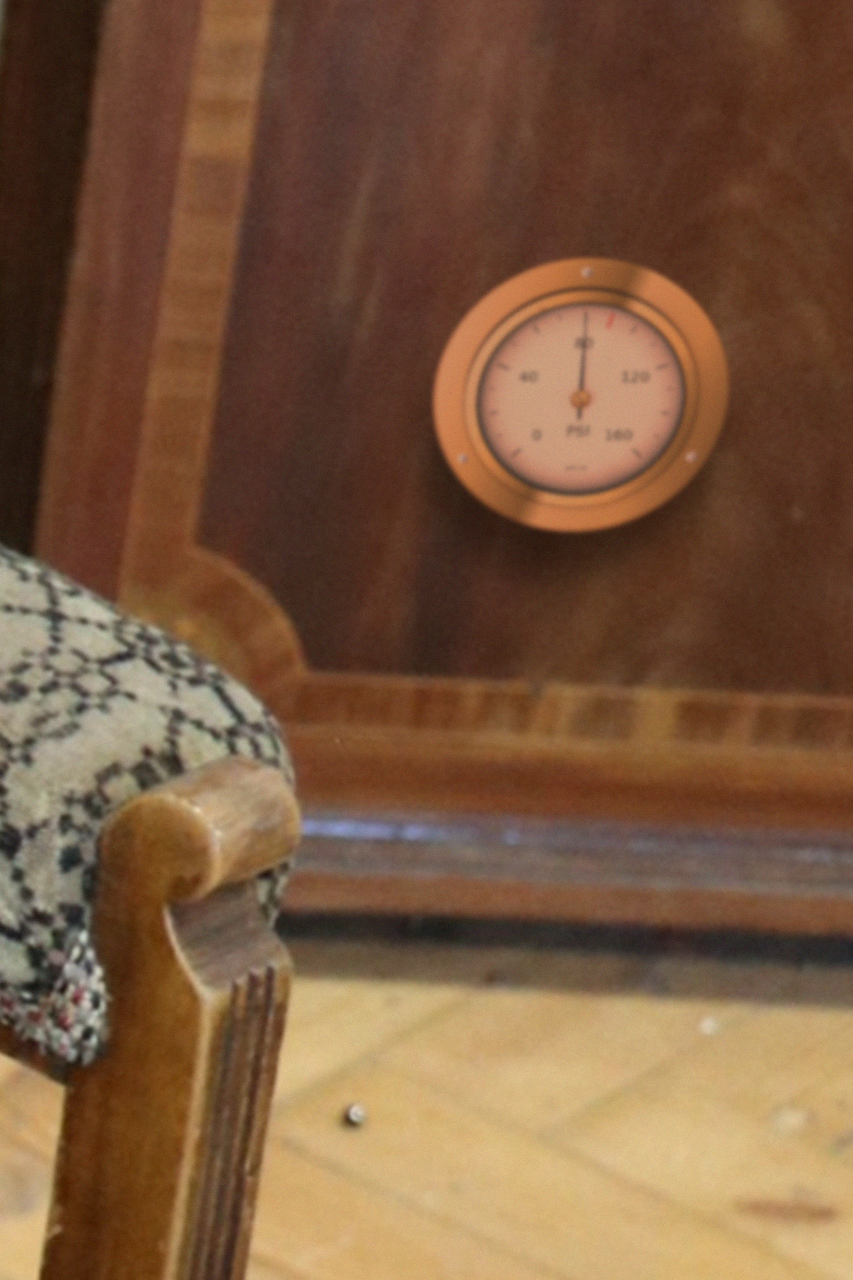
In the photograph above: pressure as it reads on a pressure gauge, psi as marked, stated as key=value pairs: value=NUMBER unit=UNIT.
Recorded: value=80 unit=psi
